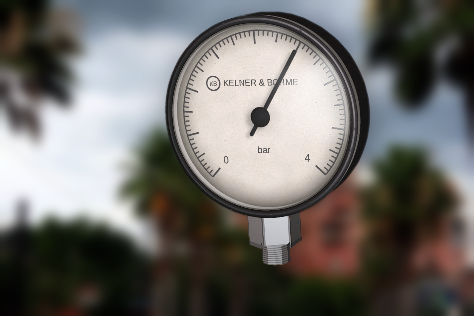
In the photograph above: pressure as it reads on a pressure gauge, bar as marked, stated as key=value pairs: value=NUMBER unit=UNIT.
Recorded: value=2.5 unit=bar
